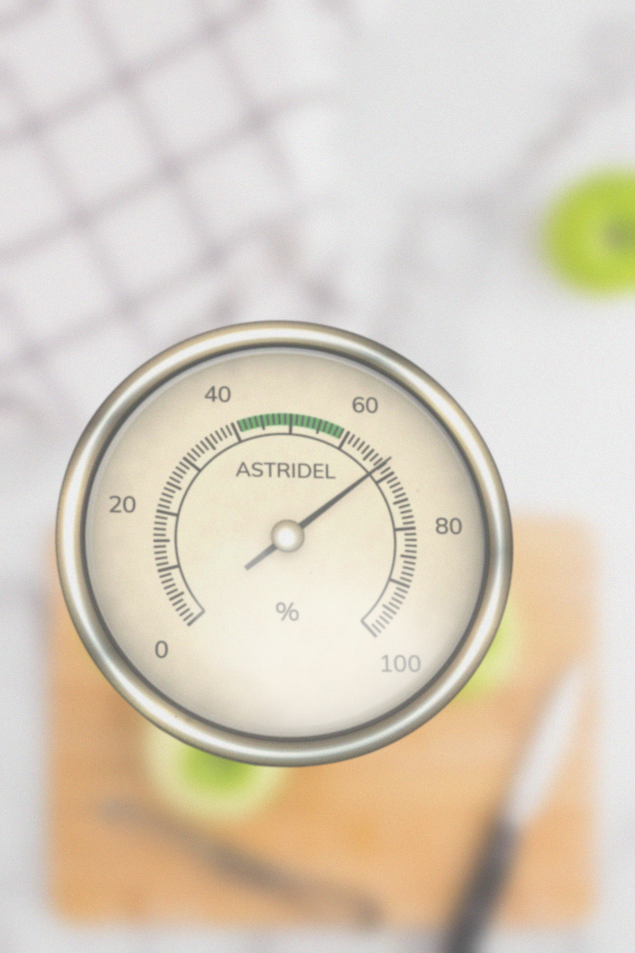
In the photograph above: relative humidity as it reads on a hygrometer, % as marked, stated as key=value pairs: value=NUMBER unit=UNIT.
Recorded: value=68 unit=%
